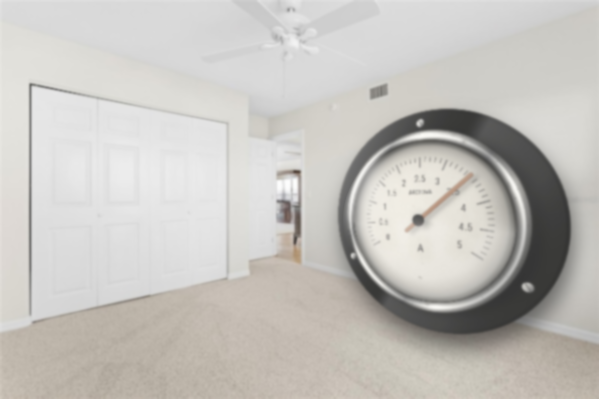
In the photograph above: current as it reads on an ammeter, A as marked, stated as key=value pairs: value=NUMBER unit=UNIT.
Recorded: value=3.5 unit=A
